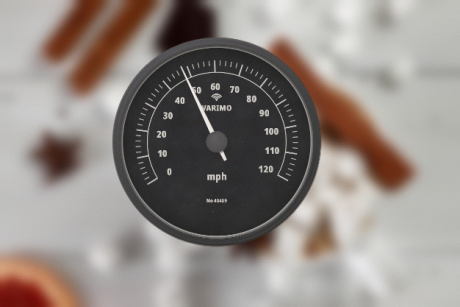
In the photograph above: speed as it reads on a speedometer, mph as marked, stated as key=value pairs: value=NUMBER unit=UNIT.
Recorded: value=48 unit=mph
